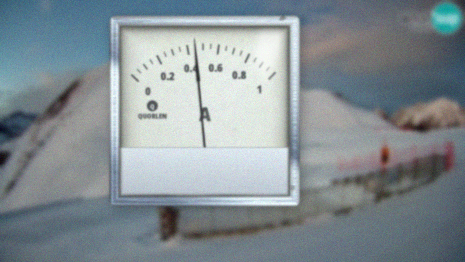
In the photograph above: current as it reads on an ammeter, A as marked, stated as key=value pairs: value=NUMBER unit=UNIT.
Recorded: value=0.45 unit=A
